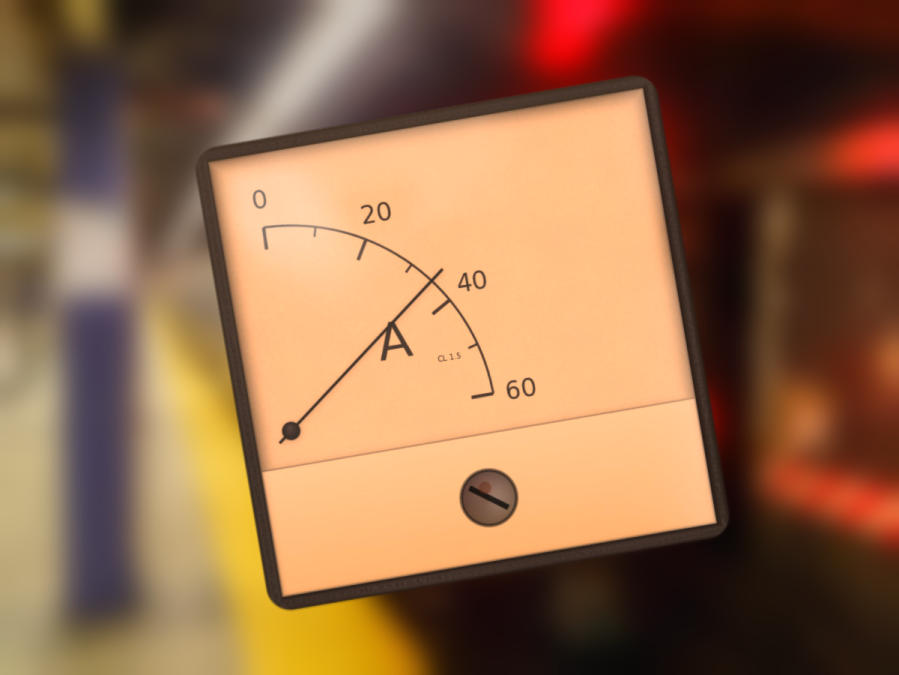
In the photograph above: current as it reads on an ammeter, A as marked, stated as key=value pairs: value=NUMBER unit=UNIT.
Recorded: value=35 unit=A
